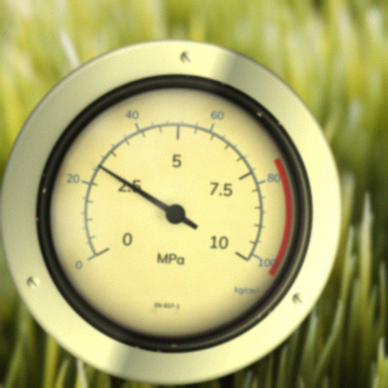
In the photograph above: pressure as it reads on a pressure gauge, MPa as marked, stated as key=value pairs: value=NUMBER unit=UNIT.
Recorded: value=2.5 unit=MPa
